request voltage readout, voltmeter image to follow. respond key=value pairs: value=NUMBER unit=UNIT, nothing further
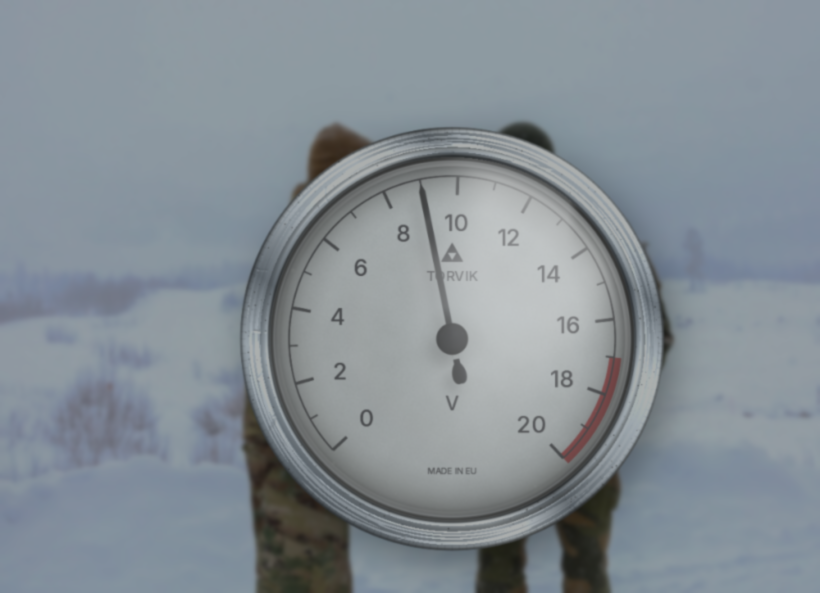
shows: value=9 unit=V
